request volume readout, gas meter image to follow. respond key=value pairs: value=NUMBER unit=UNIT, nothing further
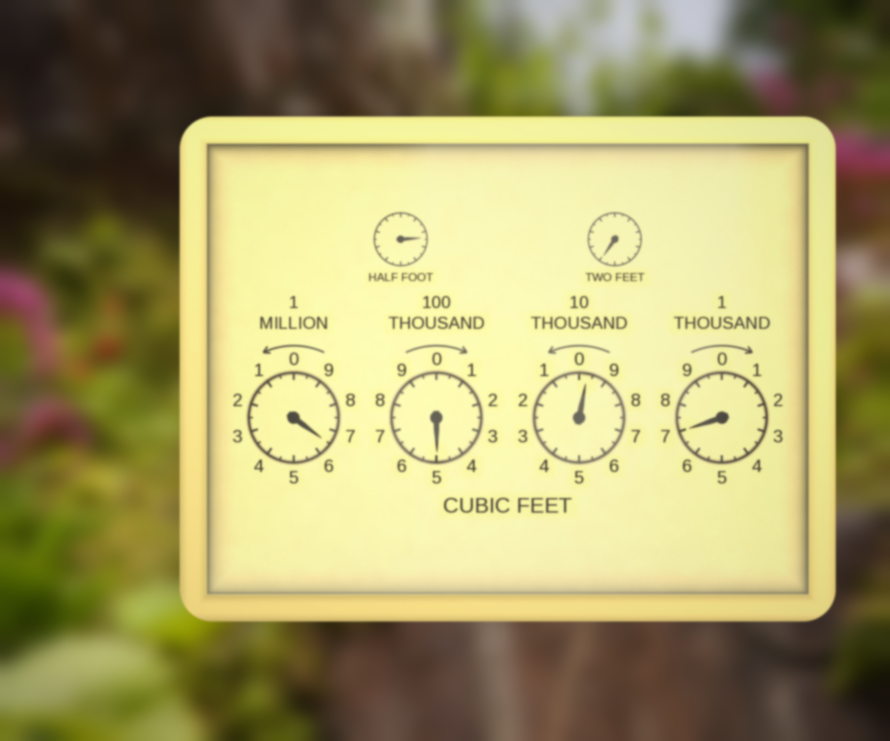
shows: value=649700 unit=ft³
